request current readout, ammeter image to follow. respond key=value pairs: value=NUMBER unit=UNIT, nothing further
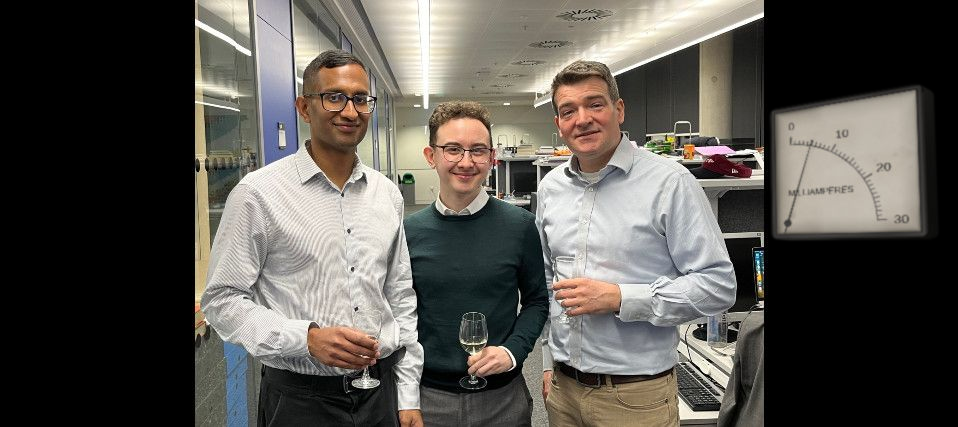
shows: value=5 unit=mA
